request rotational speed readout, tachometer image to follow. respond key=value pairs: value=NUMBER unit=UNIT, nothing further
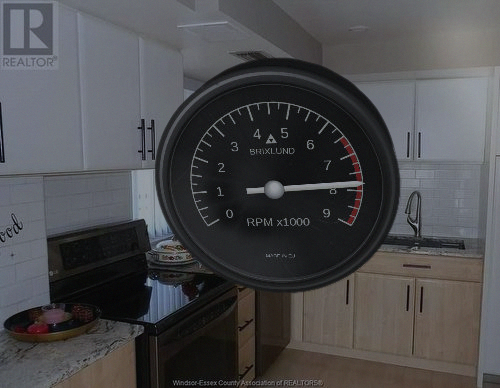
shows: value=7750 unit=rpm
